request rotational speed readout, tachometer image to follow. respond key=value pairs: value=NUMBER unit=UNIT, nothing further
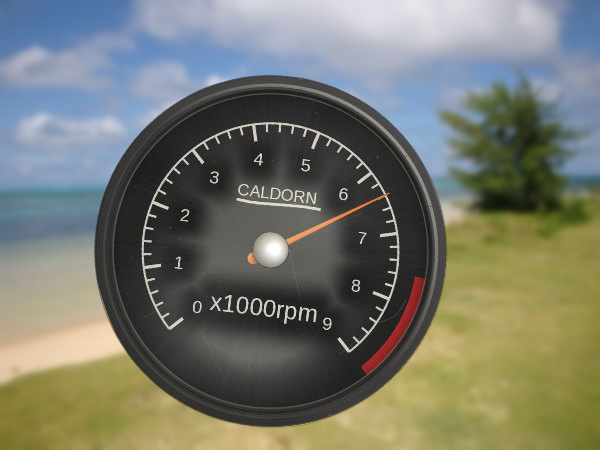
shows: value=6400 unit=rpm
